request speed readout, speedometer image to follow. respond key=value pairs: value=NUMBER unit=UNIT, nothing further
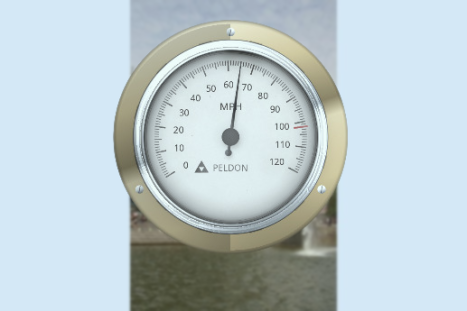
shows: value=65 unit=mph
